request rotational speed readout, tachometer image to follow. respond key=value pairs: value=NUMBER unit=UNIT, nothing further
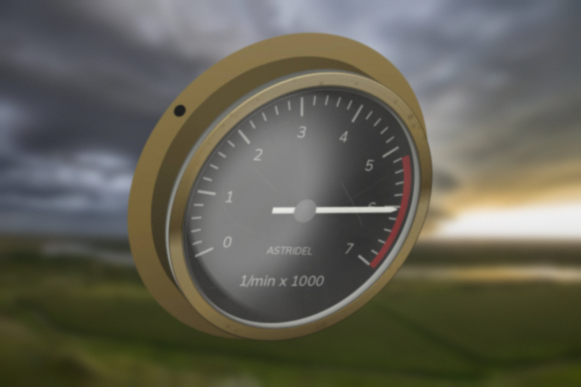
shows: value=6000 unit=rpm
